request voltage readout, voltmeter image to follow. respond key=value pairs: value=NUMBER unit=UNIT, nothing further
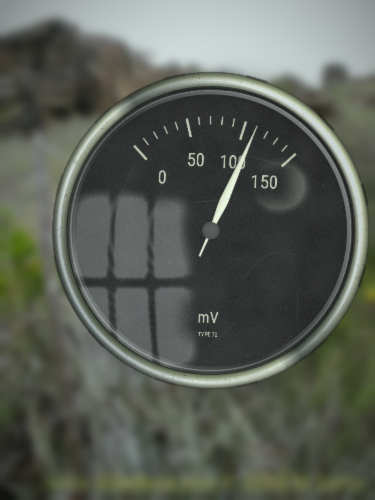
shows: value=110 unit=mV
